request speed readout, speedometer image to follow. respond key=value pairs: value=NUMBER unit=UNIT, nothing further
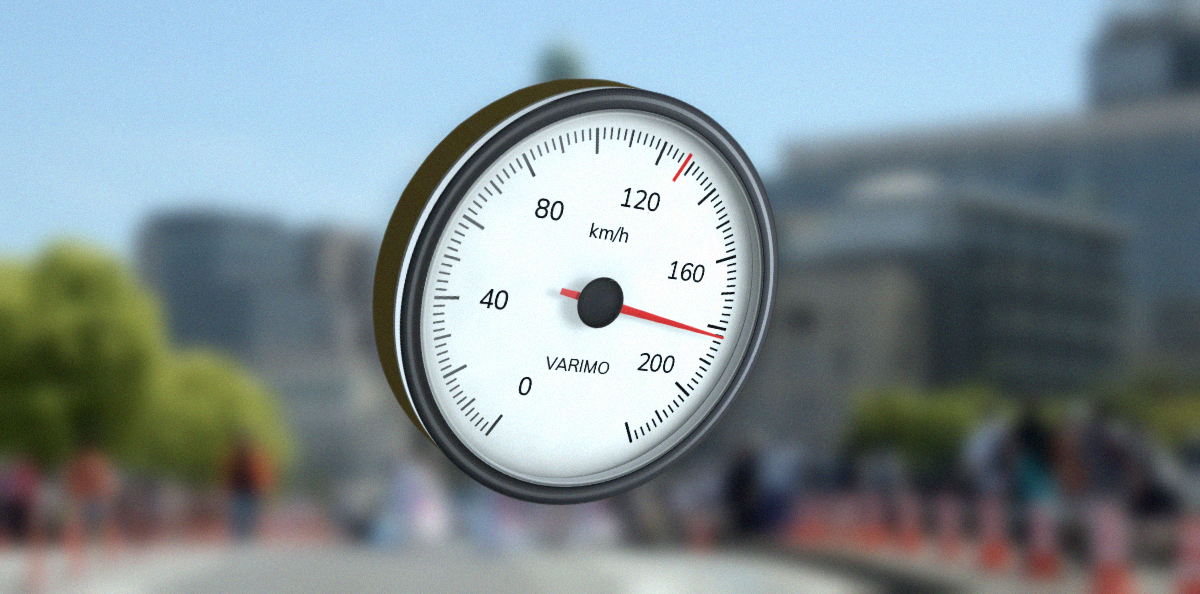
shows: value=182 unit=km/h
